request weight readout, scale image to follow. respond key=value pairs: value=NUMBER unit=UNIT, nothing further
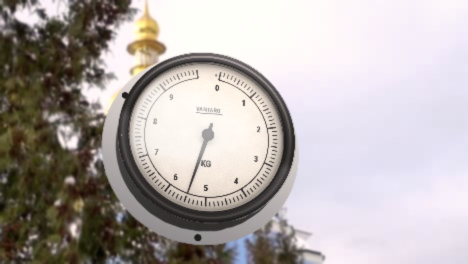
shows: value=5.5 unit=kg
